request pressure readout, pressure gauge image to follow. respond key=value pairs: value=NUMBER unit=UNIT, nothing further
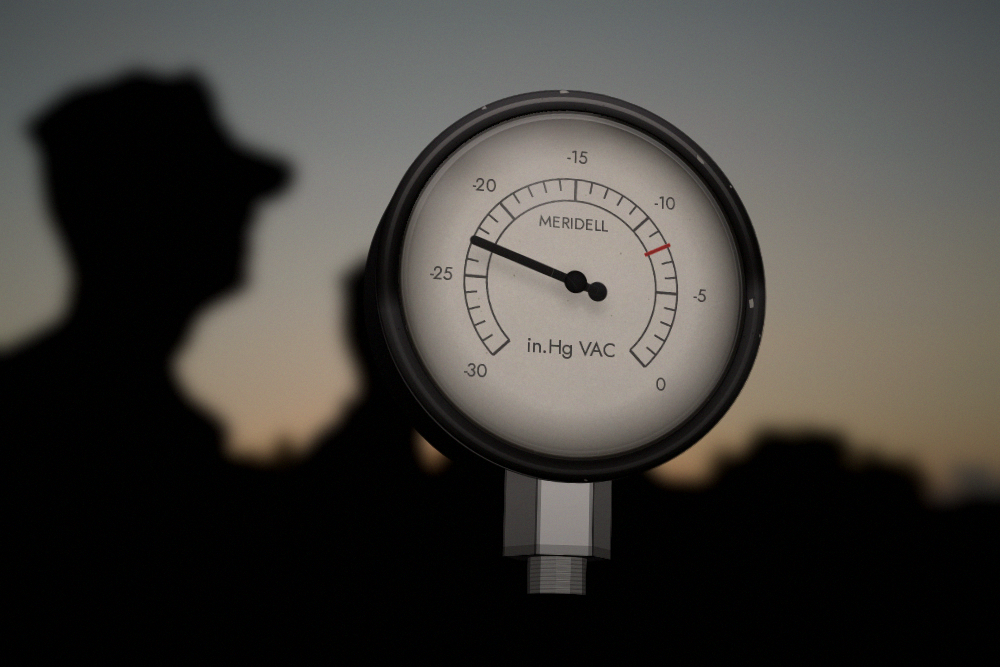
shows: value=-23 unit=inHg
